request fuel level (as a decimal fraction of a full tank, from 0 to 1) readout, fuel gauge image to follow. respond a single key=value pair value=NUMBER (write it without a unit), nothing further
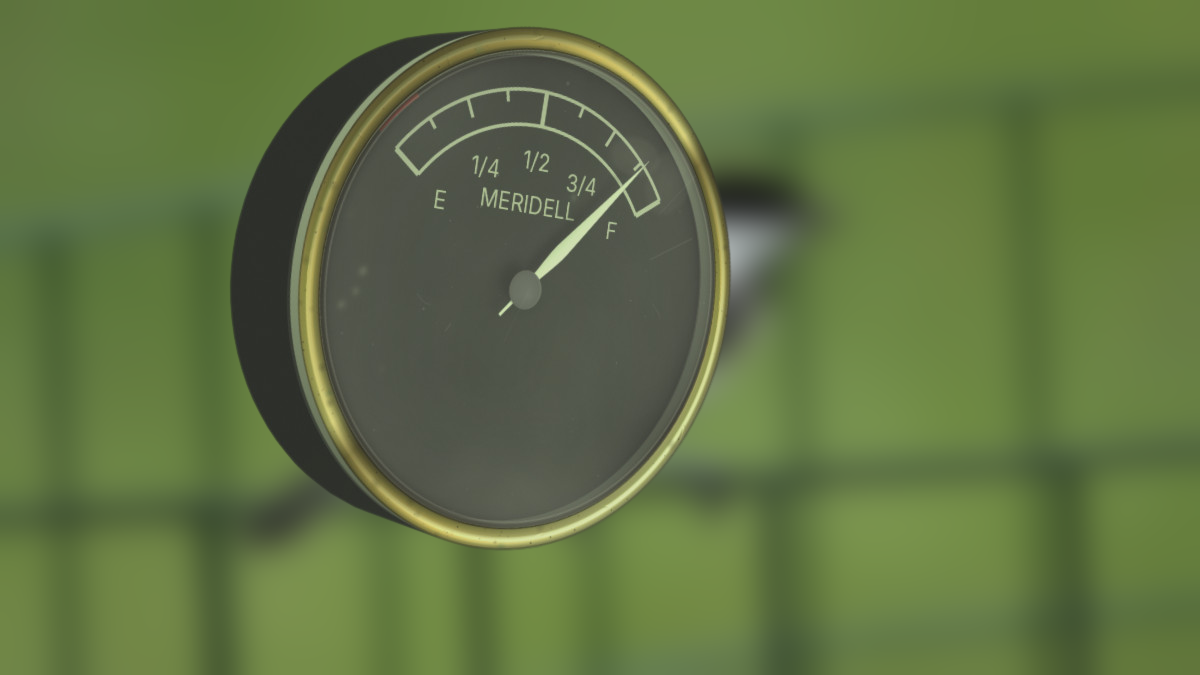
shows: value=0.875
